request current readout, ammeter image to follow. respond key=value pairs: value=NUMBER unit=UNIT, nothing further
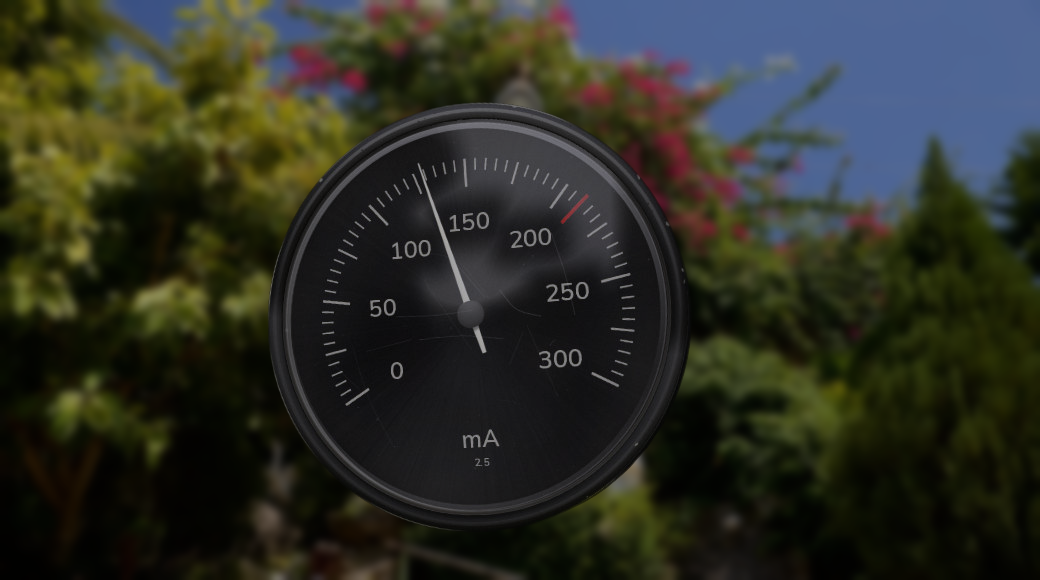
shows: value=130 unit=mA
